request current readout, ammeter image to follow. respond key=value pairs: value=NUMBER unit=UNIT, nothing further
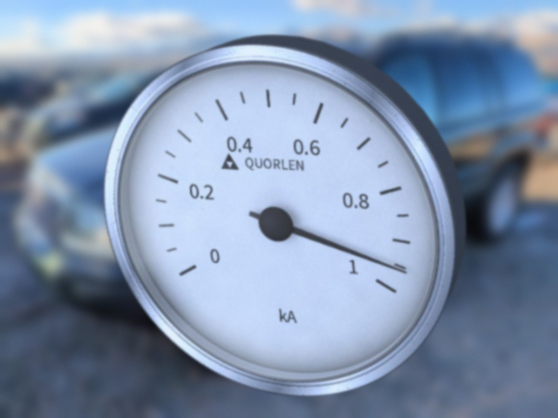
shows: value=0.95 unit=kA
